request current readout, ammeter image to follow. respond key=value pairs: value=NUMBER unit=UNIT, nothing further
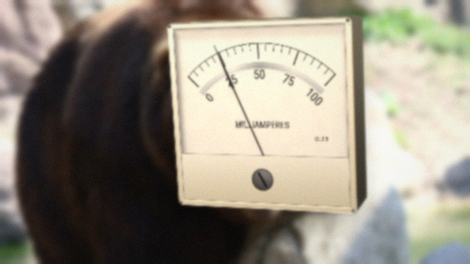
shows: value=25 unit=mA
